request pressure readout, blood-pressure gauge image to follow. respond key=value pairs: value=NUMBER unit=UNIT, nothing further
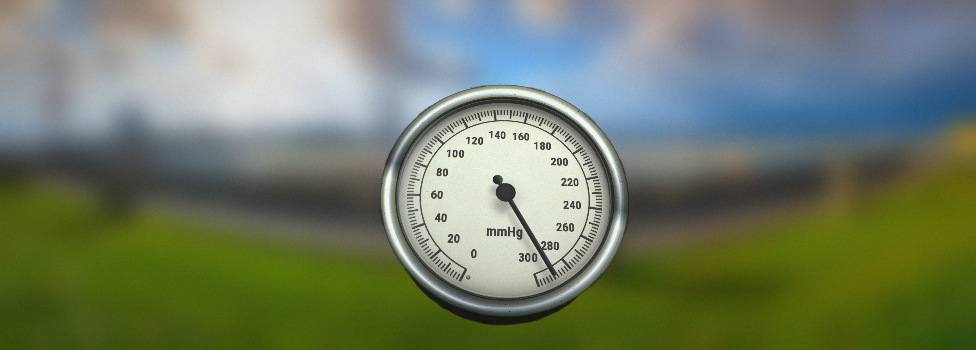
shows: value=290 unit=mmHg
